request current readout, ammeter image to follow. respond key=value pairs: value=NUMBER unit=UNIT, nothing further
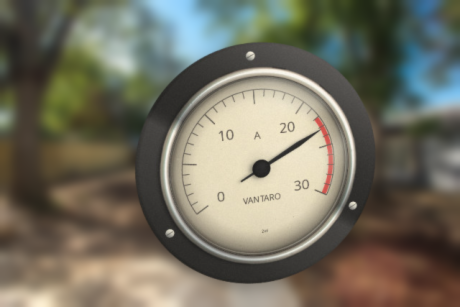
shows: value=23 unit=A
